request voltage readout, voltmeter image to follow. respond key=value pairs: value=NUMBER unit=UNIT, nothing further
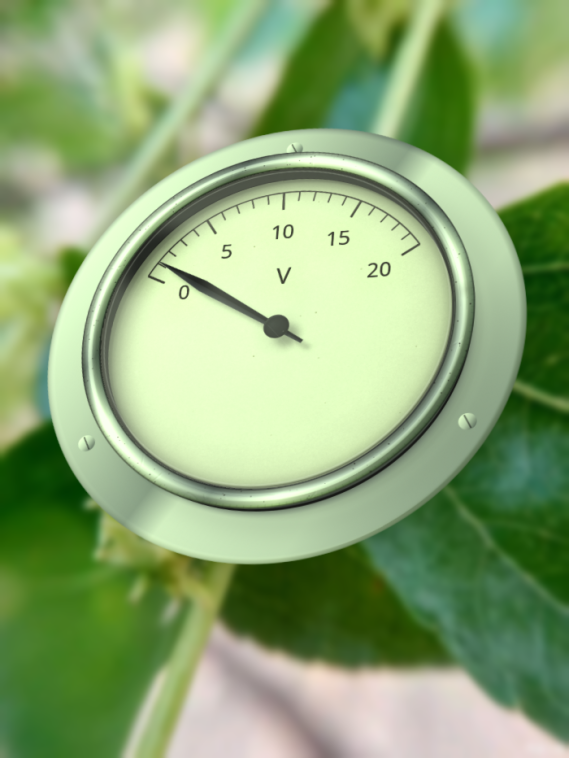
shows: value=1 unit=V
